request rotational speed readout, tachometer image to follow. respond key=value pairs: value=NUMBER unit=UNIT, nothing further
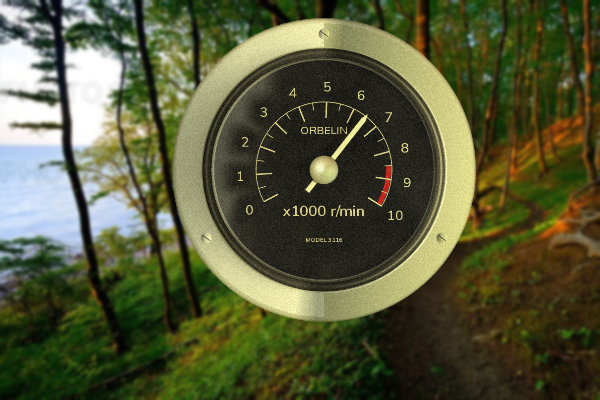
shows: value=6500 unit=rpm
